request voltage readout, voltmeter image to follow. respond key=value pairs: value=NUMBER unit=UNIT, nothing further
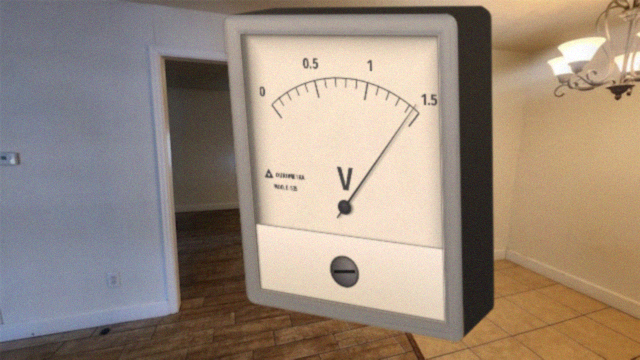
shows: value=1.45 unit=V
